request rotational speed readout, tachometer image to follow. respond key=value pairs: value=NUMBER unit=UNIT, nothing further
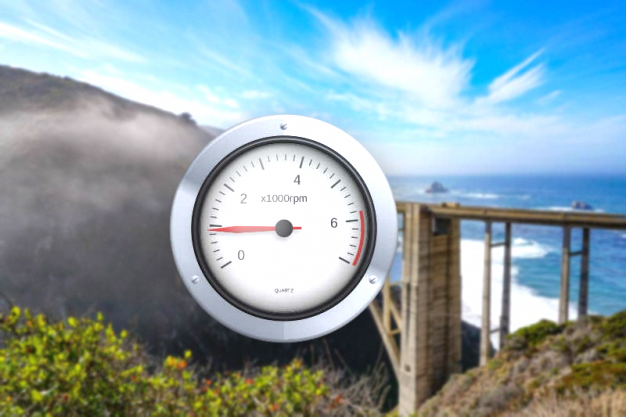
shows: value=900 unit=rpm
